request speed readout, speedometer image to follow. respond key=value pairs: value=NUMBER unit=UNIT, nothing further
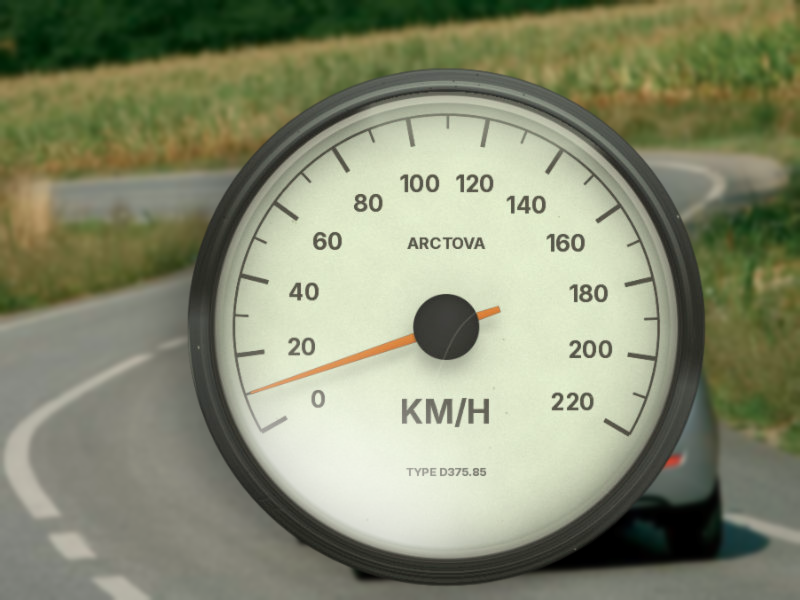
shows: value=10 unit=km/h
